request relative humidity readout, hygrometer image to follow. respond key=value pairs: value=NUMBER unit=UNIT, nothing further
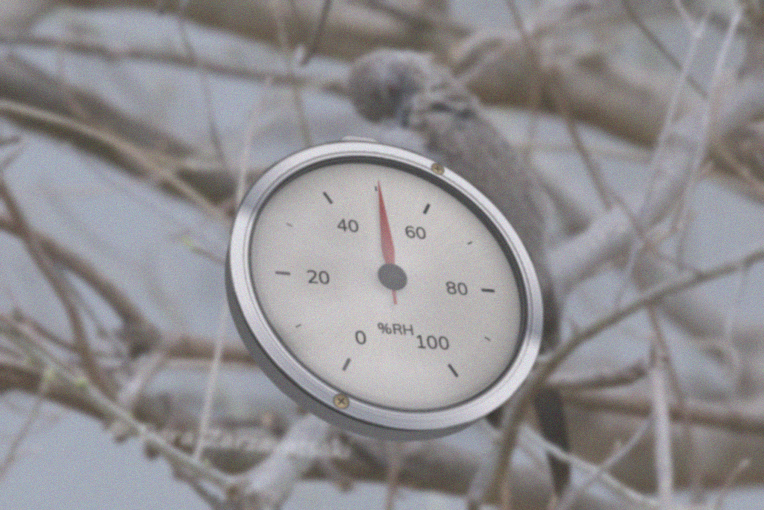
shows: value=50 unit=%
